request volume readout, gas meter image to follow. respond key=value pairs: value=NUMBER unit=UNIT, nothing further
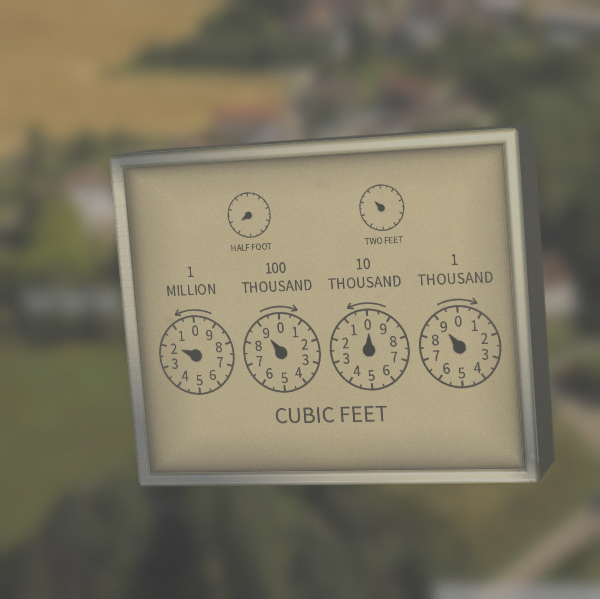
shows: value=189900 unit=ft³
